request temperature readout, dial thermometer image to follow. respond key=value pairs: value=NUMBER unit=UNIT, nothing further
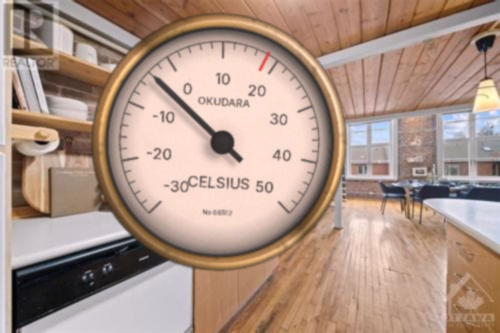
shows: value=-4 unit=°C
